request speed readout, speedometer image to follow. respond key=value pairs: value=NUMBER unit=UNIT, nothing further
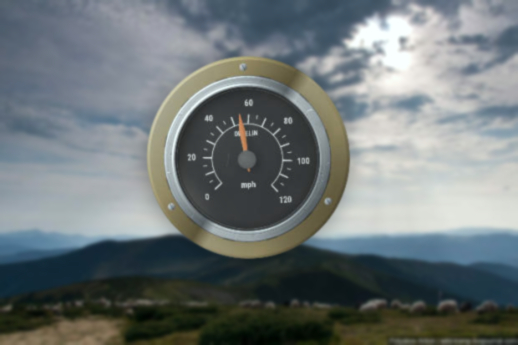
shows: value=55 unit=mph
